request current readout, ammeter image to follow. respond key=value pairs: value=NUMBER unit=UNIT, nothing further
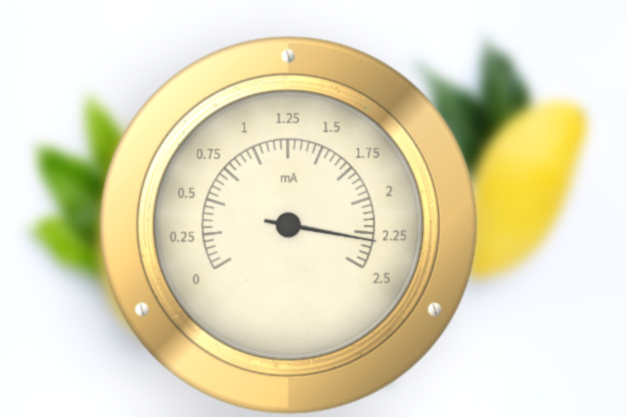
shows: value=2.3 unit=mA
